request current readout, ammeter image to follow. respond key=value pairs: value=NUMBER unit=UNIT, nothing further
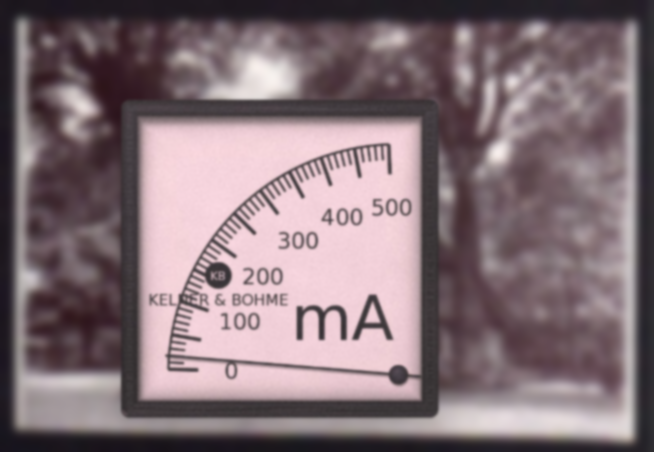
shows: value=20 unit=mA
